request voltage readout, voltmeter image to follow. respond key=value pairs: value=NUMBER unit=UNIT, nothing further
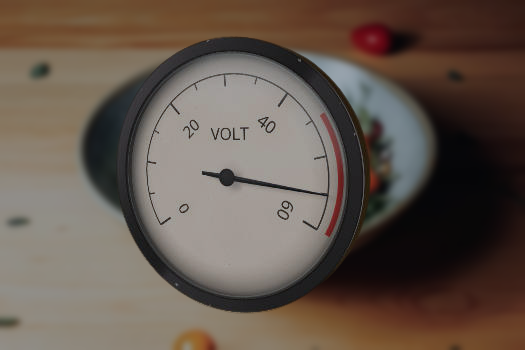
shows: value=55 unit=V
